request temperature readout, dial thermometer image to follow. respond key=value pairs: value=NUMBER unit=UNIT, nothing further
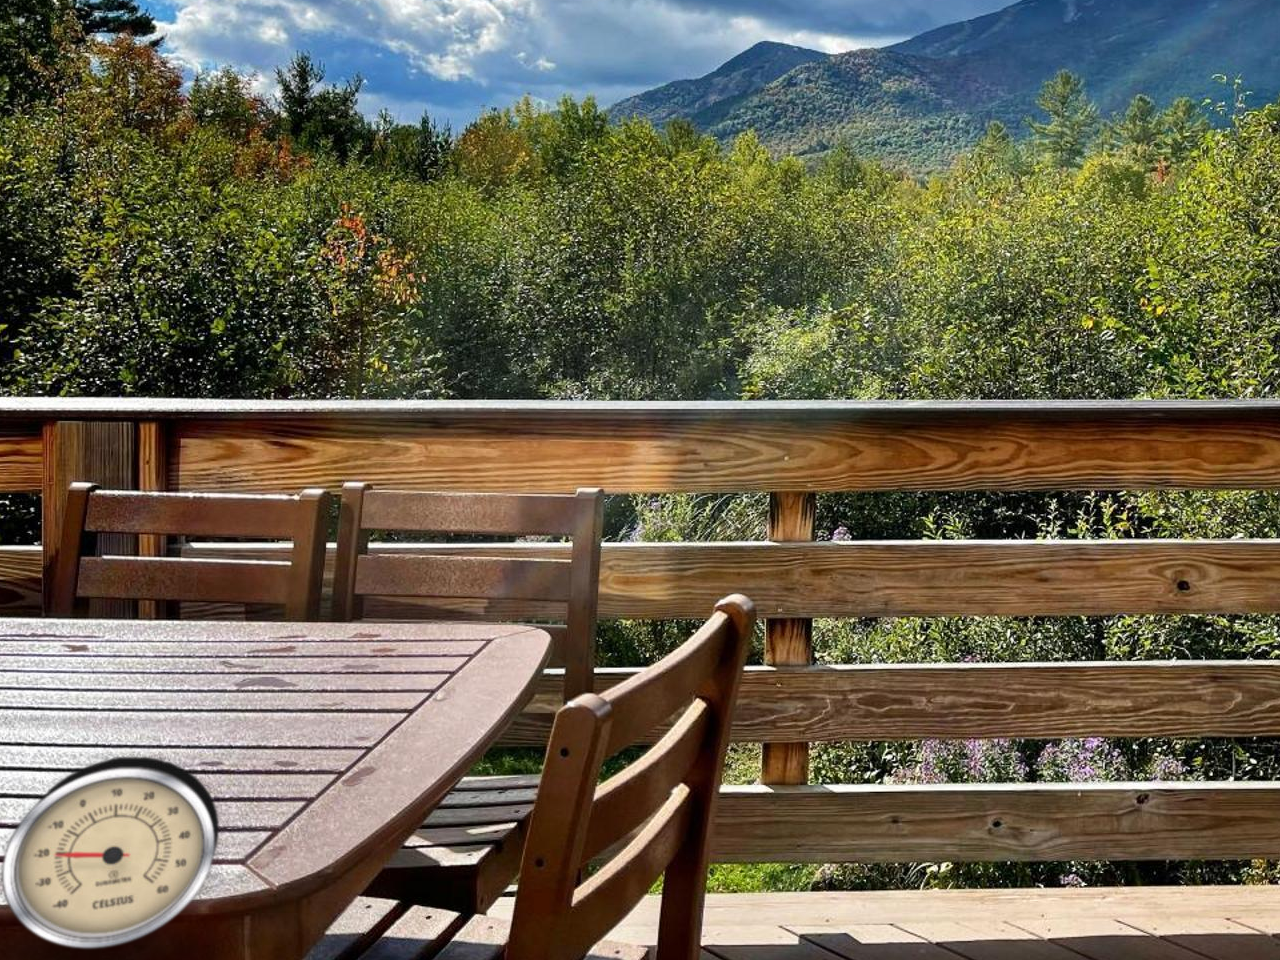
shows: value=-20 unit=°C
